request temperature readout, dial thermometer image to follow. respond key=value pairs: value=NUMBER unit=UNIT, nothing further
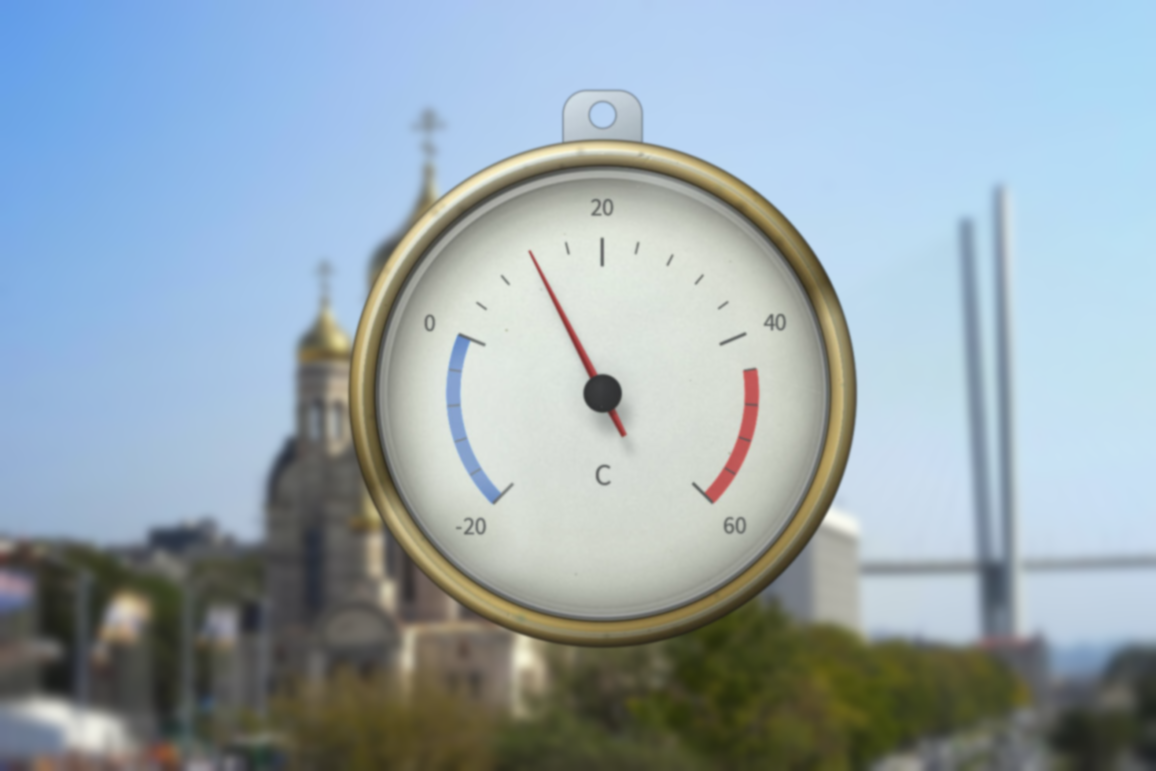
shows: value=12 unit=°C
